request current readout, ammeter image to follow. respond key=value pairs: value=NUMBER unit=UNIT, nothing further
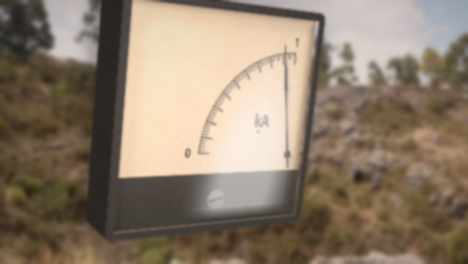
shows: value=0.9 unit=kA
